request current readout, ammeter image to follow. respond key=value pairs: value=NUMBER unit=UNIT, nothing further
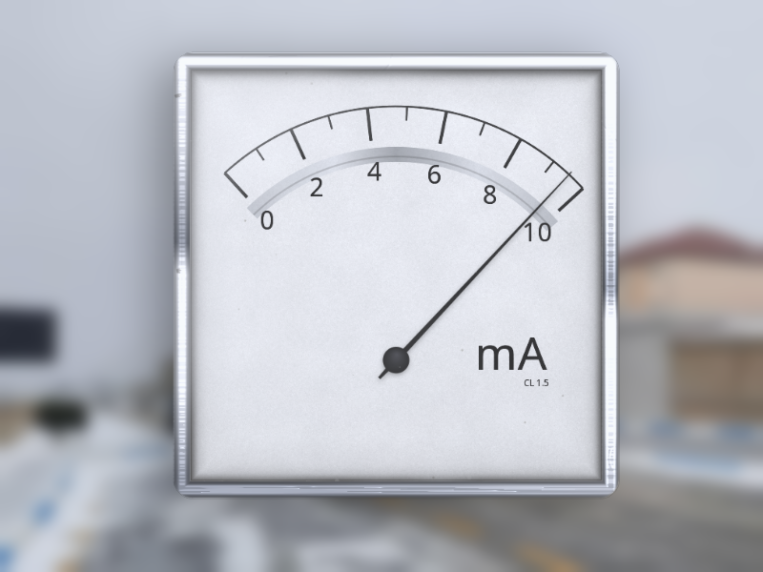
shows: value=9.5 unit=mA
